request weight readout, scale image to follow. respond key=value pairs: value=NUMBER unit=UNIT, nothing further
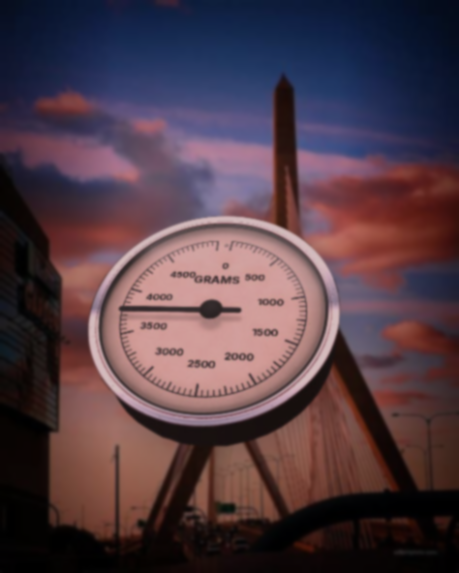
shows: value=3750 unit=g
